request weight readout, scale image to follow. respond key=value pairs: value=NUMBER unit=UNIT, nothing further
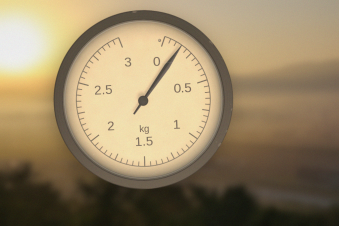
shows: value=0.15 unit=kg
